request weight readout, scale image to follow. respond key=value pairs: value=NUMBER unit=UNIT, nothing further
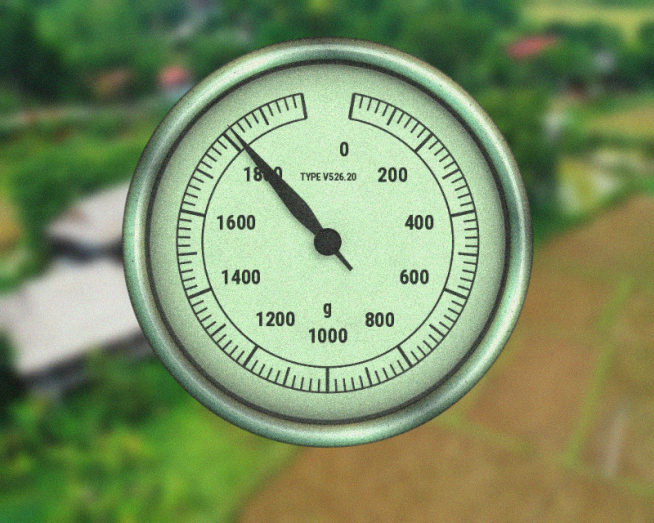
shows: value=1820 unit=g
